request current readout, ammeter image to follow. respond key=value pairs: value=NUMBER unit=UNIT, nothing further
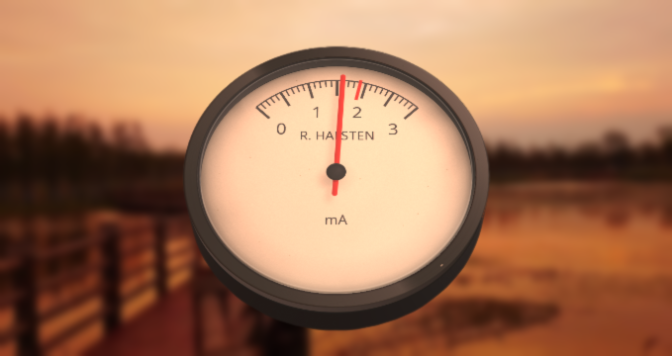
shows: value=1.6 unit=mA
